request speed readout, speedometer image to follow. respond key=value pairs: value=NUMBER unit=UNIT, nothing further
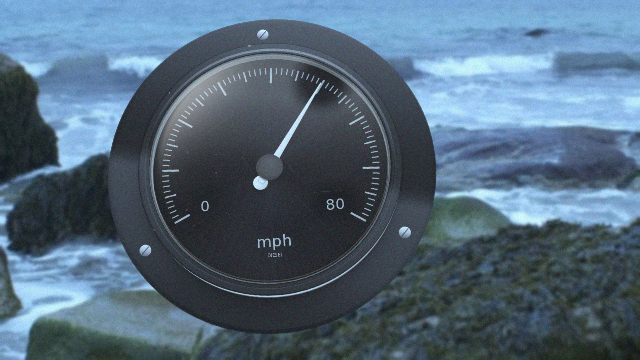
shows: value=50 unit=mph
